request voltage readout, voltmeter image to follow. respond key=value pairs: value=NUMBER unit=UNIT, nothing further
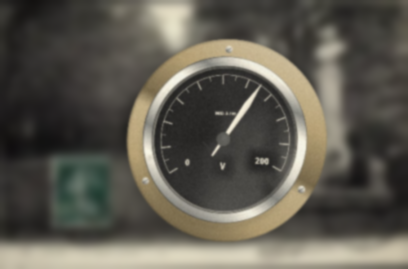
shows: value=130 unit=V
